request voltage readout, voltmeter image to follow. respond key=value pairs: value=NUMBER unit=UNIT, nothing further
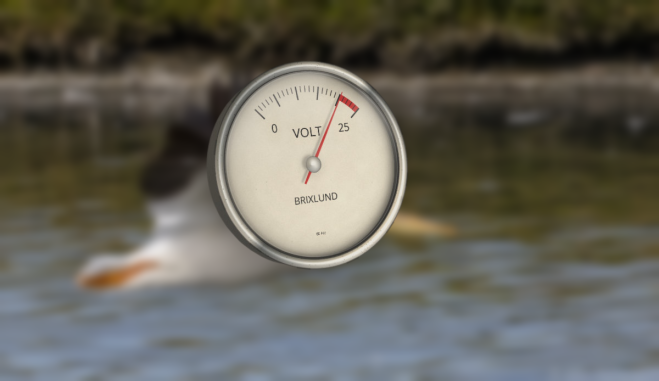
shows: value=20 unit=V
